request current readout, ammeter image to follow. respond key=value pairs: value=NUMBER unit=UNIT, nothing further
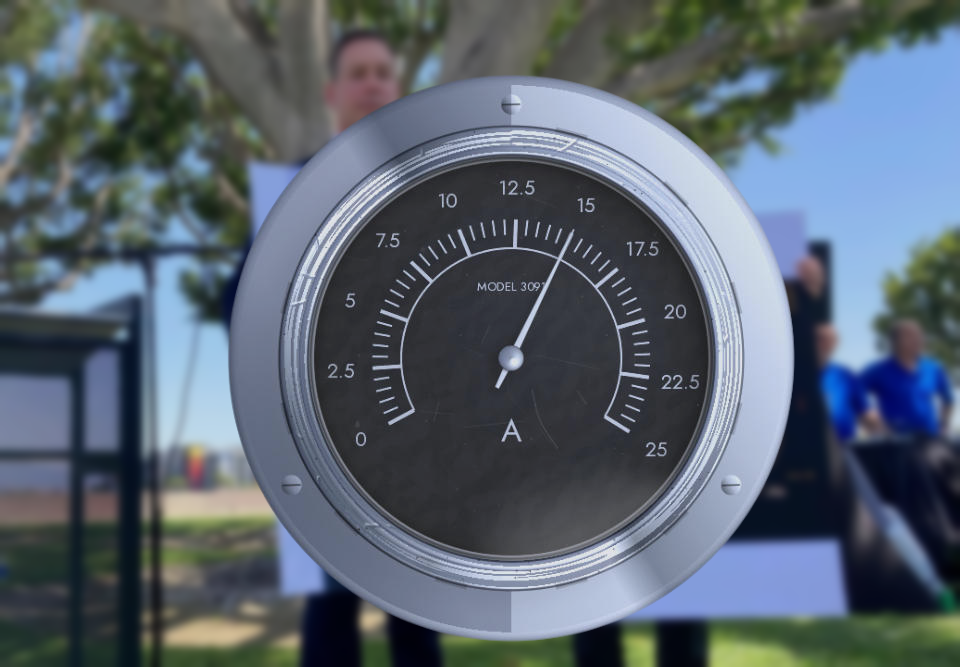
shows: value=15 unit=A
